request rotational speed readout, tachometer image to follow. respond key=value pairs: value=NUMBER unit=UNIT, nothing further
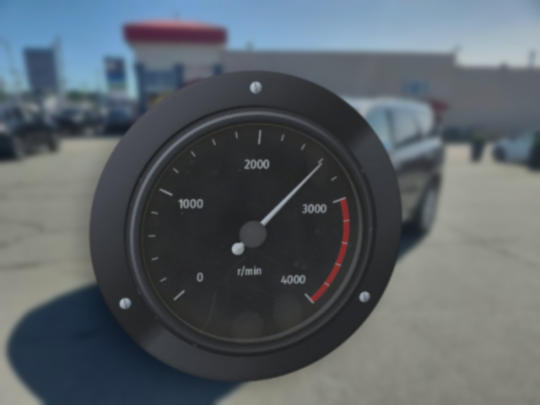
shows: value=2600 unit=rpm
